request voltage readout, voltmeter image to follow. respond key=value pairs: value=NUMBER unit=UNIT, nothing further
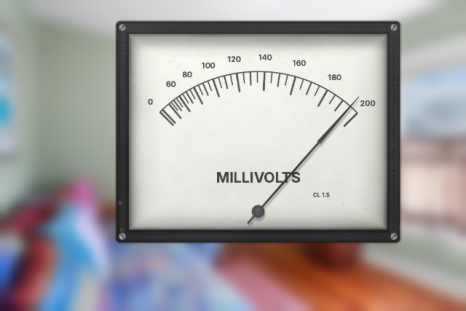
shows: value=195 unit=mV
